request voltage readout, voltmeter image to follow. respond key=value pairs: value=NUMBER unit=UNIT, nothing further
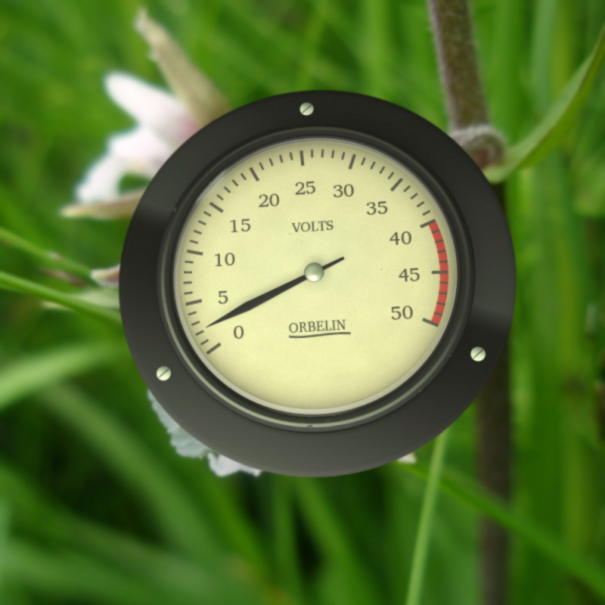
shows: value=2 unit=V
